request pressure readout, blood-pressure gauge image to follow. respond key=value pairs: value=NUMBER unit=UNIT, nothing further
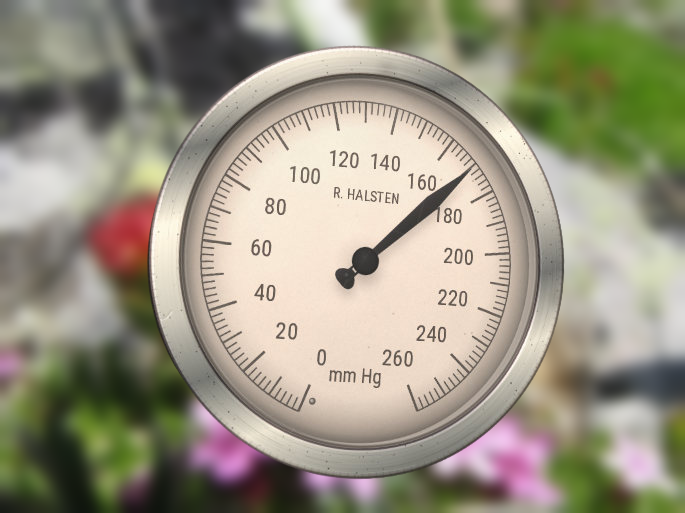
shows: value=170 unit=mmHg
